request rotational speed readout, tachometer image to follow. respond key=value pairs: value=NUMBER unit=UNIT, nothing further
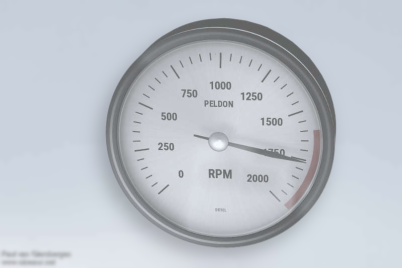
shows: value=1750 unit=rpm
